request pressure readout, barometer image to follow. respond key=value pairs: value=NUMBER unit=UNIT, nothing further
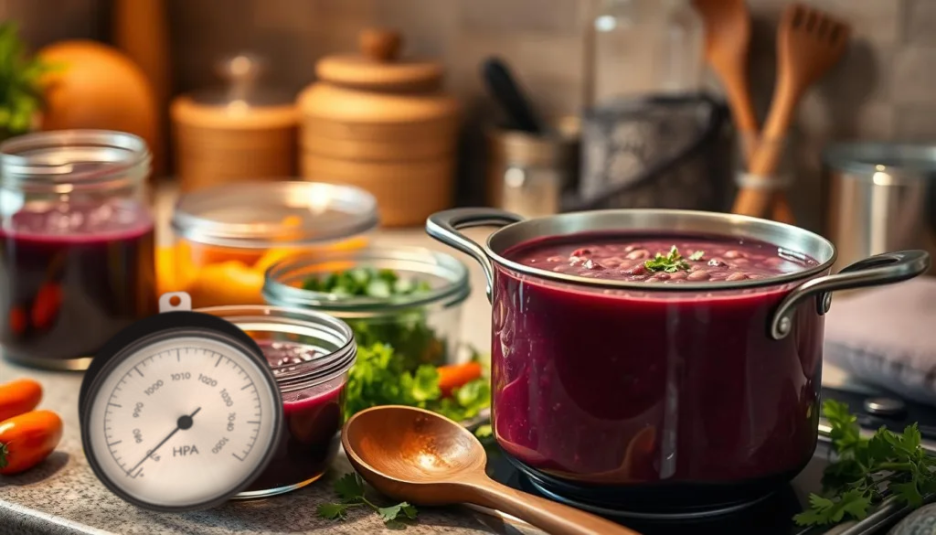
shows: value=972 unit=hPa
